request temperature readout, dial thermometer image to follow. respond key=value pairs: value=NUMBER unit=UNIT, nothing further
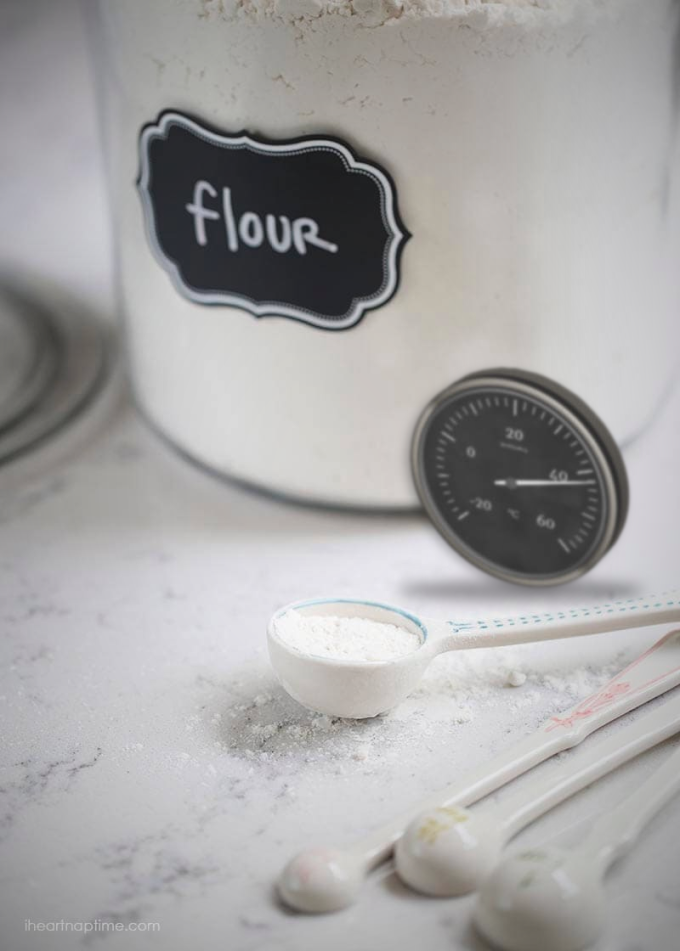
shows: value=42 unit=°C
